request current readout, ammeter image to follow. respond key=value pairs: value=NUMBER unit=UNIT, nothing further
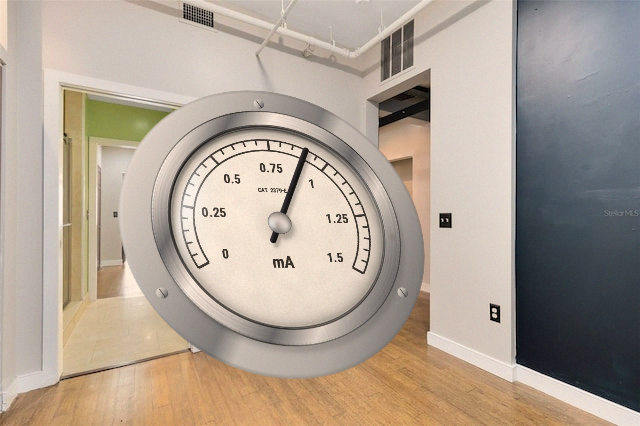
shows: value=0.9 unit=mA
